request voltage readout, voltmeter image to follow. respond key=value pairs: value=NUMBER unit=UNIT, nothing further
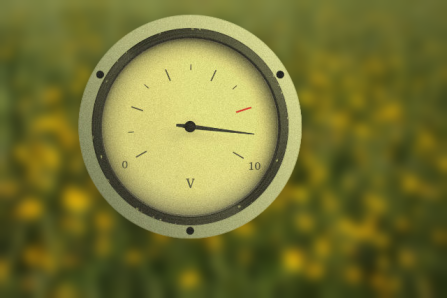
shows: value=9 unit=V
